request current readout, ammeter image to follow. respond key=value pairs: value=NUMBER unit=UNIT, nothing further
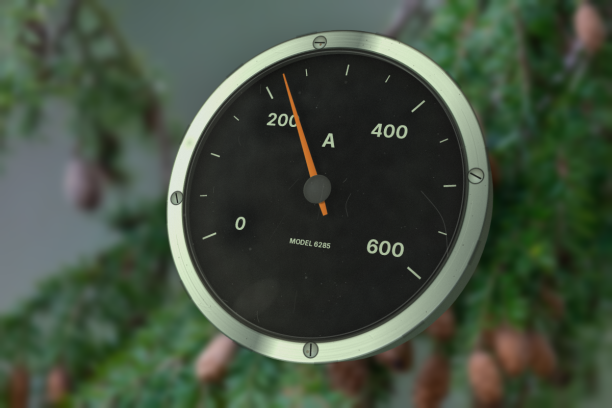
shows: value=225 unit=A
